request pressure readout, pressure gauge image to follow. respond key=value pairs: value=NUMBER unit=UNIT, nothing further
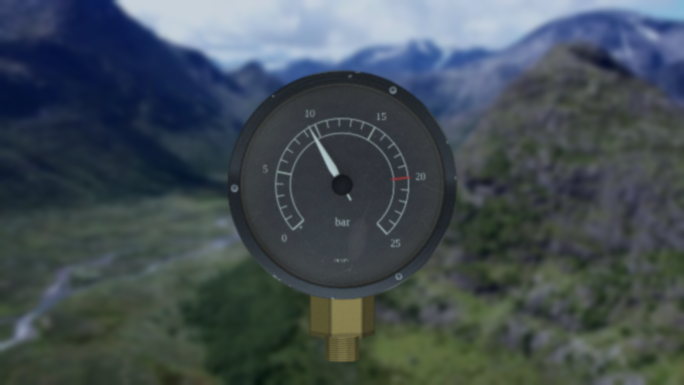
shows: value=9.5 unit=bar
